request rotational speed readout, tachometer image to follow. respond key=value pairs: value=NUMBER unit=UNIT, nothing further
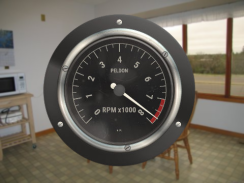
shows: value=7750 unit=rpm
